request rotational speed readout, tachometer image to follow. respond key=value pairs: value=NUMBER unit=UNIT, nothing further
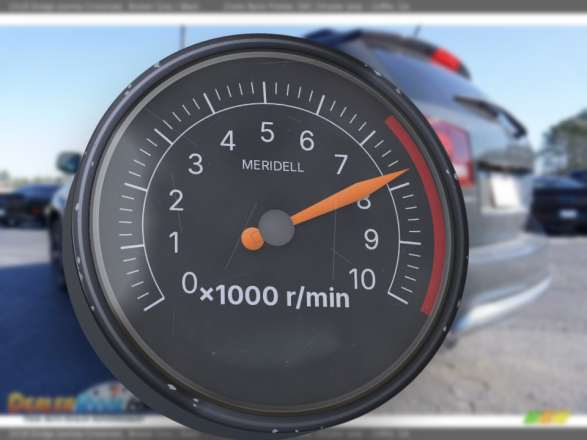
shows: value=7800 unit=rpm
